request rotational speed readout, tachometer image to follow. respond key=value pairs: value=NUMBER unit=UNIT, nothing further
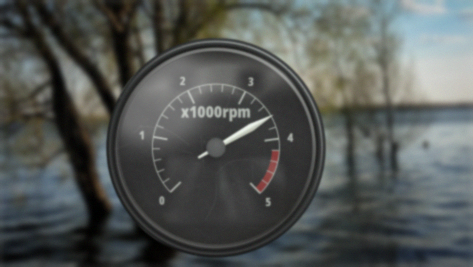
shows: value=3600 unit=rpm
